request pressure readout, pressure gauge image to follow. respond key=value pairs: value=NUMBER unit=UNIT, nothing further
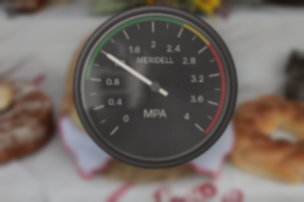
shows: value=1.2 unit=MPa
